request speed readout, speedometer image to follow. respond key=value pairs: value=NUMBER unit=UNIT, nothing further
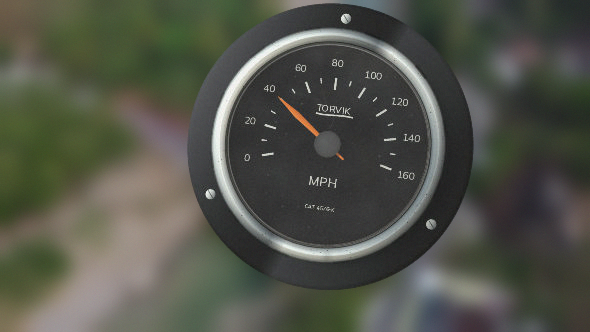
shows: value=40 unit=mph
